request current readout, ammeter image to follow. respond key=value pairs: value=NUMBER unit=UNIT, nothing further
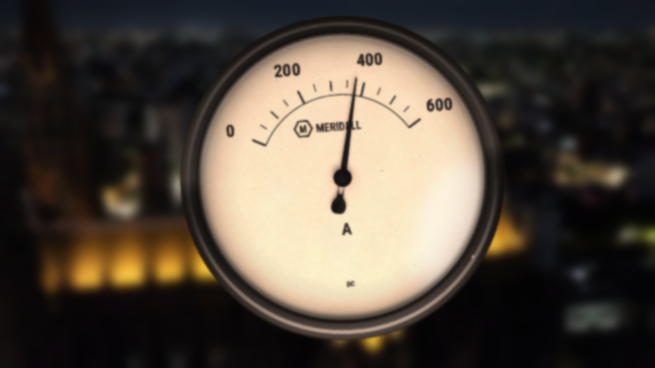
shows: value=375 unit=A
